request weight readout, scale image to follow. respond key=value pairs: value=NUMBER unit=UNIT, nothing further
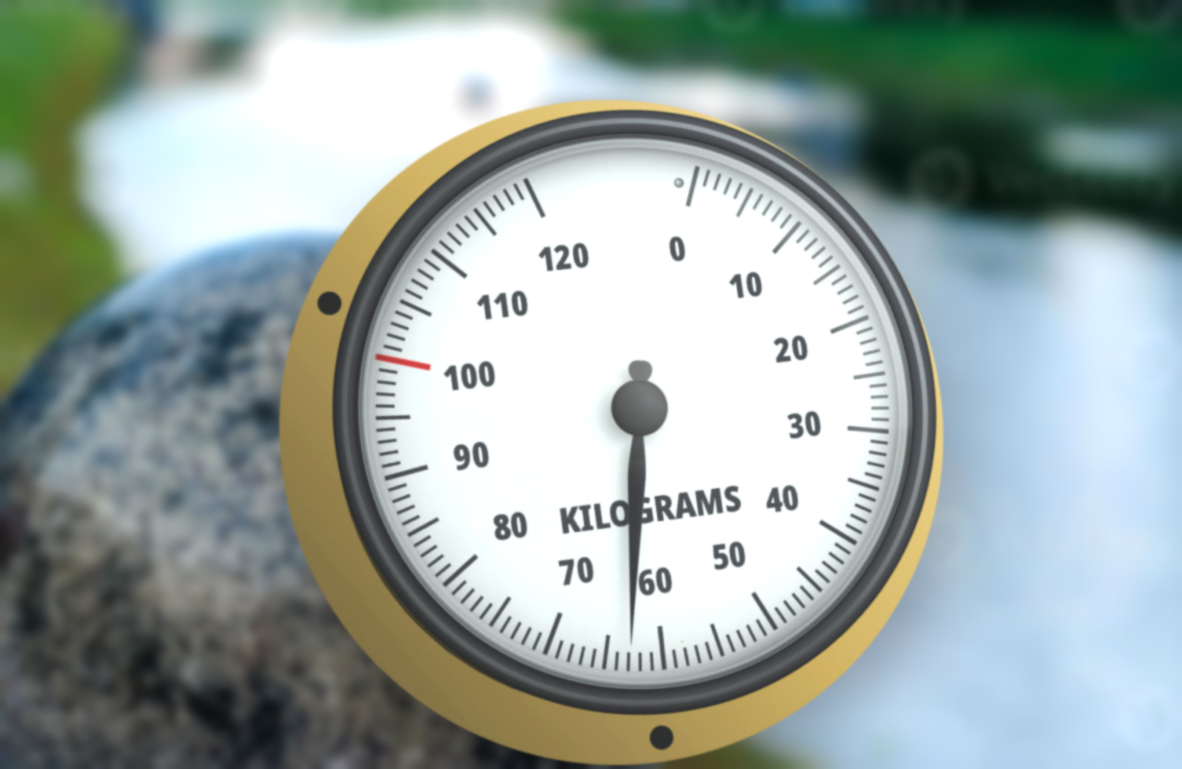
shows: value=63 unit=kg
